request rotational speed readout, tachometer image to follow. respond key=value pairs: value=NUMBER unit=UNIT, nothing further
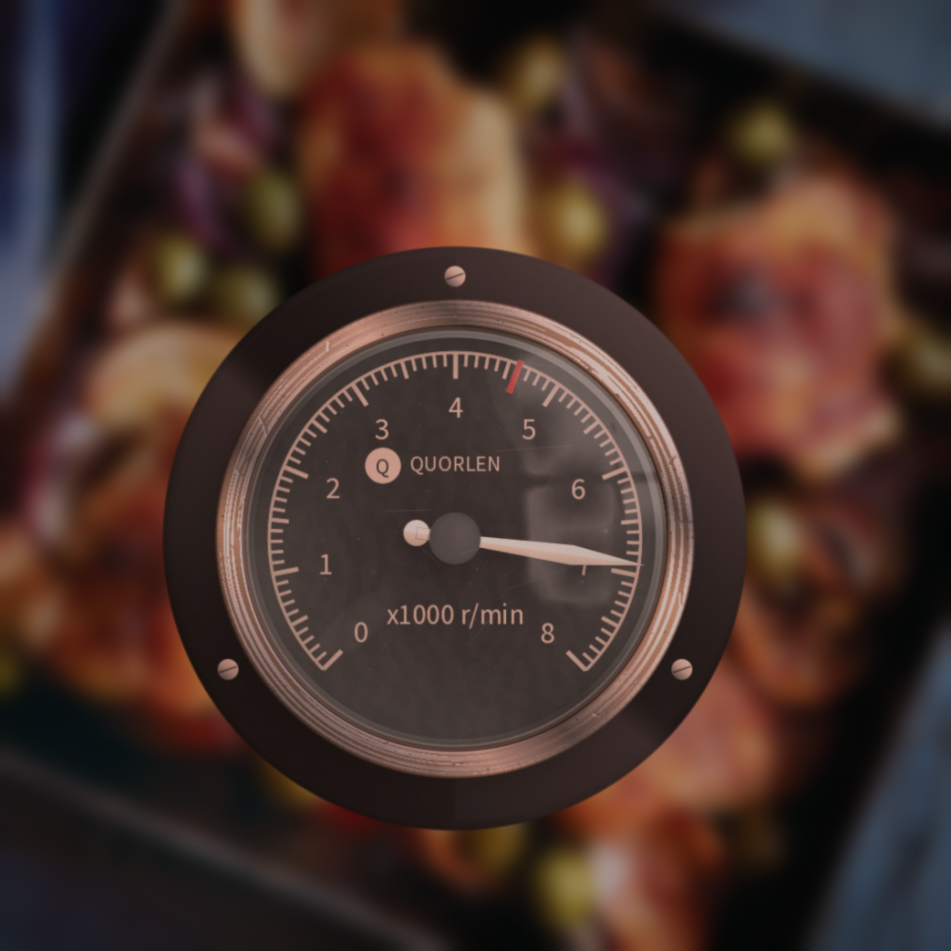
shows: value=6900 unit=rpm
